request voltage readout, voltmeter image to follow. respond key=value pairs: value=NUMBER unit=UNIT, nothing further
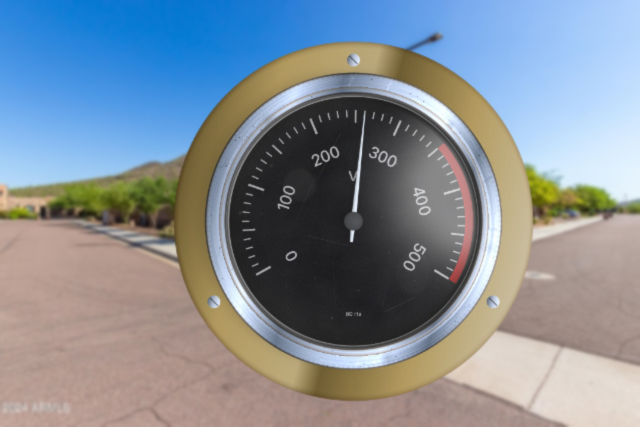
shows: value=260 unit=V
